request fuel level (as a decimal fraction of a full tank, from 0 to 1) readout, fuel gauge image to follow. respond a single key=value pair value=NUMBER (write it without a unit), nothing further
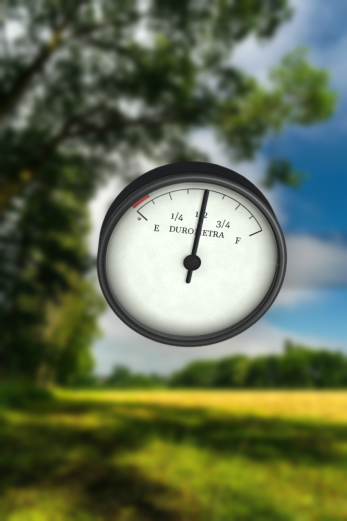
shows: value=0.5
